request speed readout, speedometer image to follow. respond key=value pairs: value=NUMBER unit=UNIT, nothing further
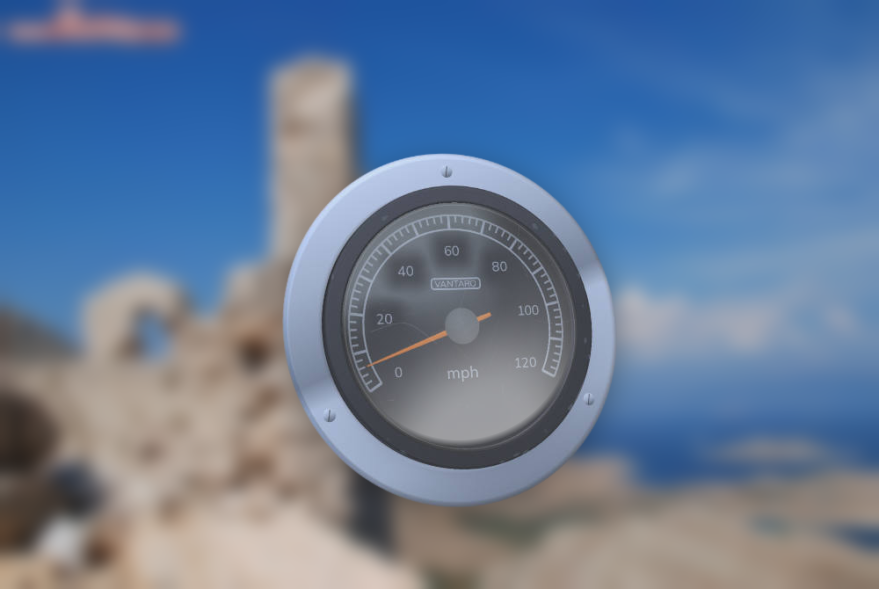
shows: value=6 unit=mph
